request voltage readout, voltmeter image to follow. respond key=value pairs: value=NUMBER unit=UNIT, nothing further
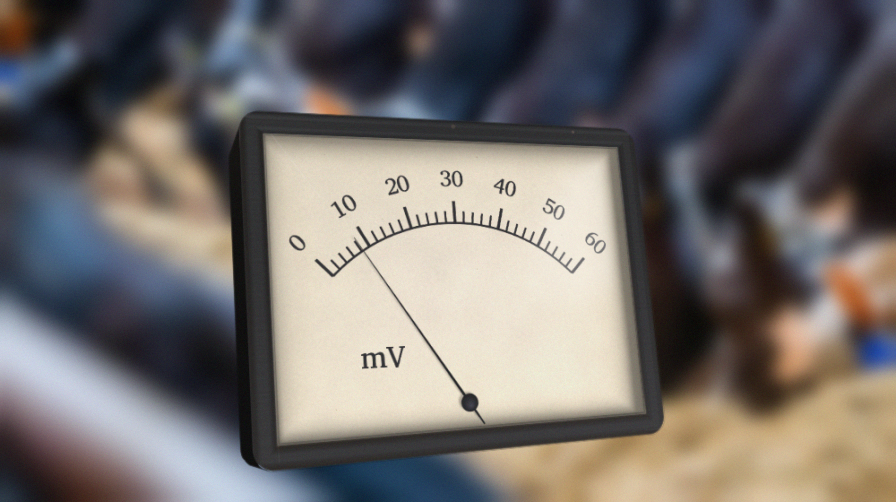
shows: value=8 unit=mV
